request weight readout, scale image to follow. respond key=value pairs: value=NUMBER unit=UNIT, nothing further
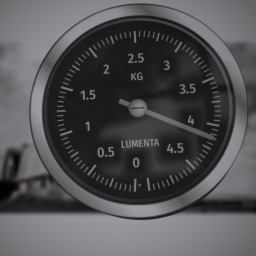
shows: value=4.15 unit=kg
